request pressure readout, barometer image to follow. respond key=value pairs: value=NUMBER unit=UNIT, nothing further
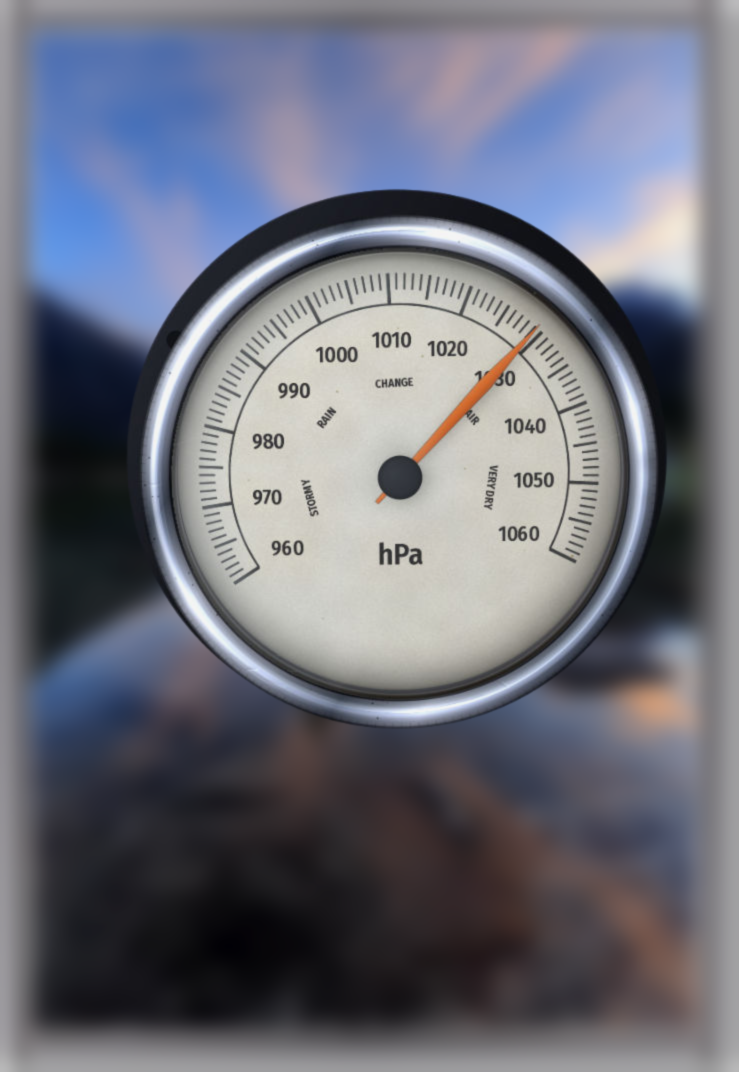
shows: value=1029 unit=hPa
